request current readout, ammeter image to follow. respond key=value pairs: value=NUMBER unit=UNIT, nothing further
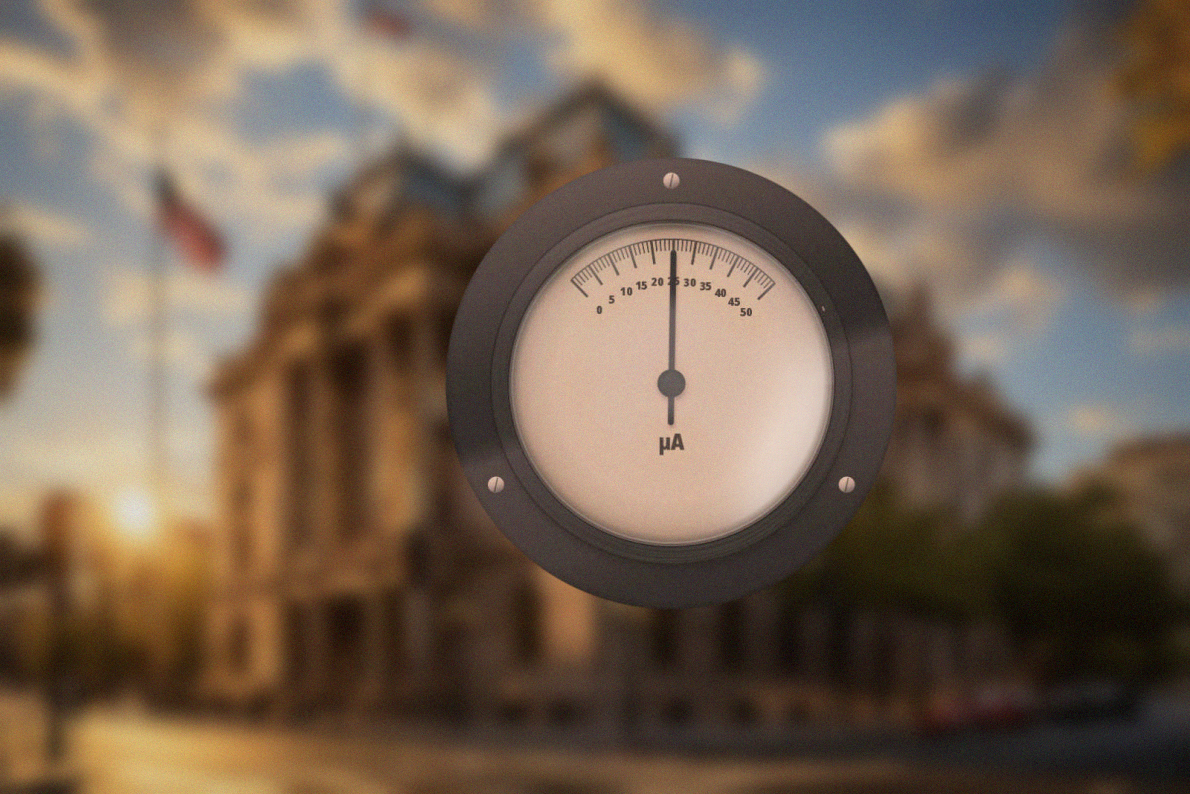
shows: value=25 unit=µA
